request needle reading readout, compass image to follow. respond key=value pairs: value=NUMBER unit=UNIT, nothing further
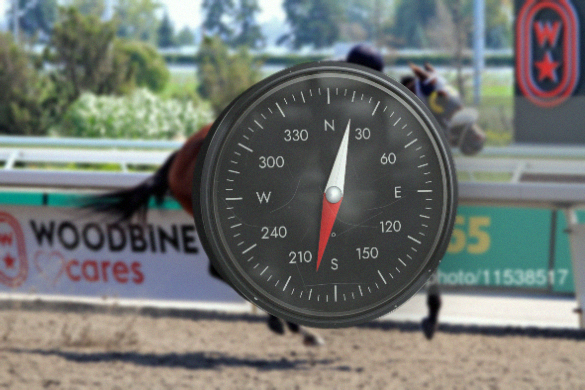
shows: value=195 unit=°
